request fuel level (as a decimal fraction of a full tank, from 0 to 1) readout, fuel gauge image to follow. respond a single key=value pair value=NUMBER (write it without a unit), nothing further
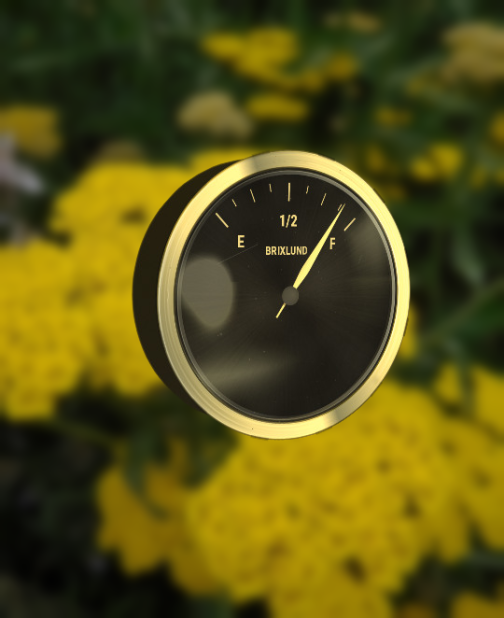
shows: value=0.875
